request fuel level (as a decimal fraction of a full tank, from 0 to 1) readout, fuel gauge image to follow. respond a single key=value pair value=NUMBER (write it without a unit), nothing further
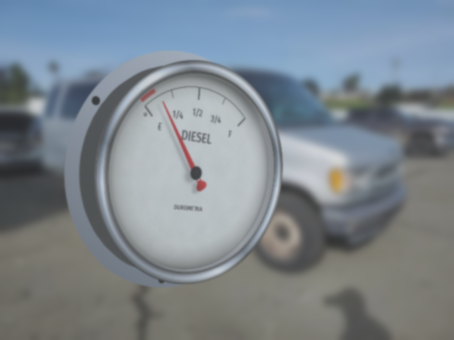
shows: value=0.125
